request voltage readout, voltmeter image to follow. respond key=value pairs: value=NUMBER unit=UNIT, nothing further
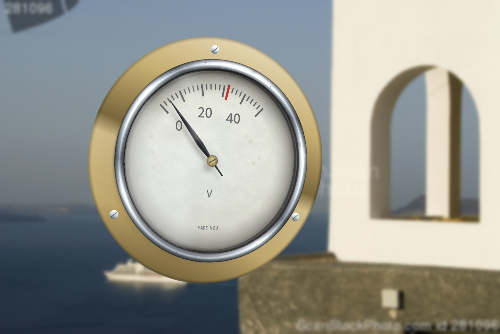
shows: value=4 unit=V
